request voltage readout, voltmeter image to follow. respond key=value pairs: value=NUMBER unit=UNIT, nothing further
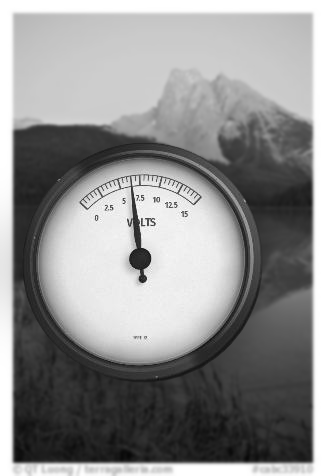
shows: value=6.5 unit=V
